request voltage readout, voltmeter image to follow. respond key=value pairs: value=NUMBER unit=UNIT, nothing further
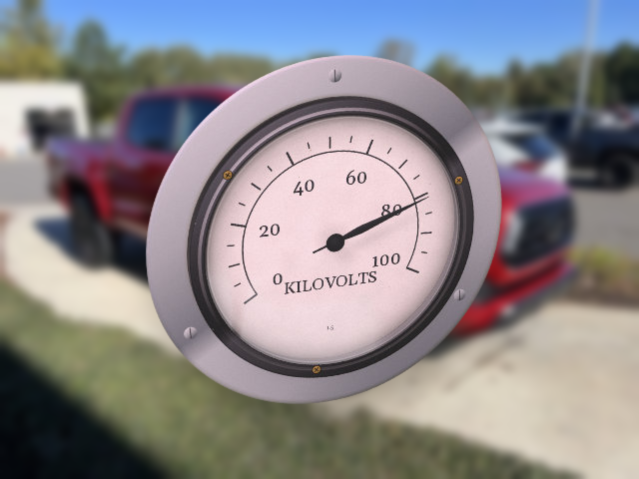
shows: value=80 unit=kV
